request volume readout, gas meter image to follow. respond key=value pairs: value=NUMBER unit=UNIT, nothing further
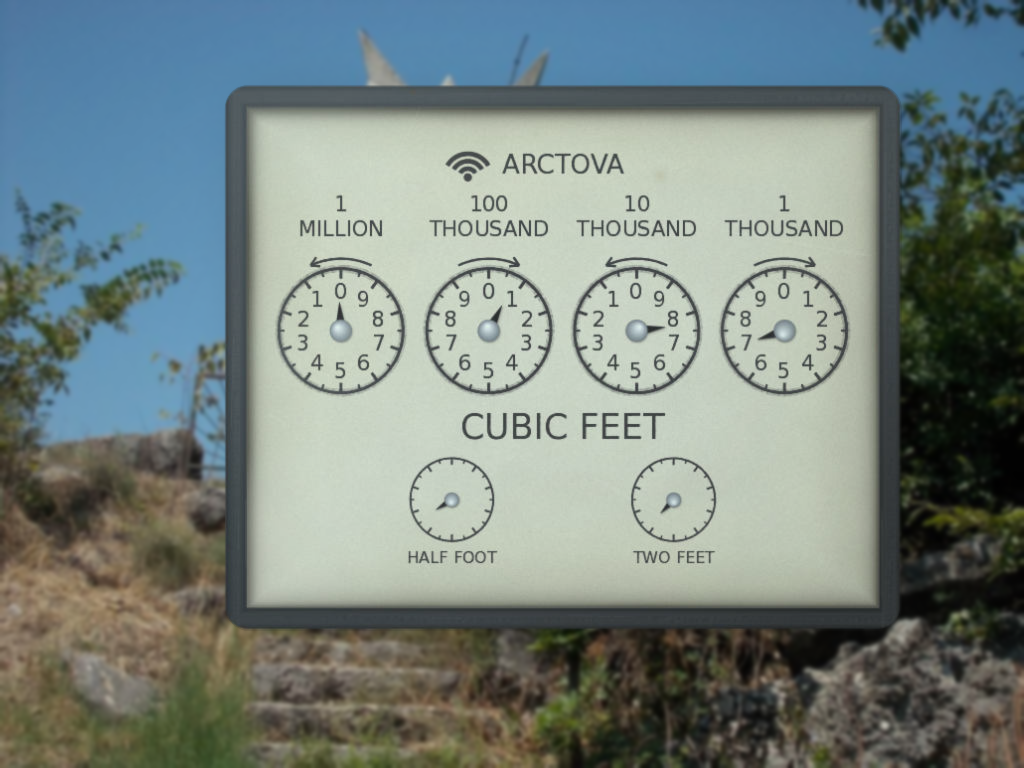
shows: value=7700 unit=ft³
